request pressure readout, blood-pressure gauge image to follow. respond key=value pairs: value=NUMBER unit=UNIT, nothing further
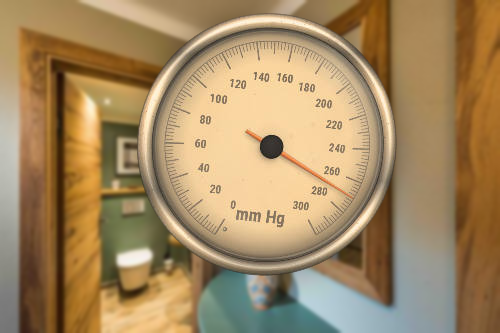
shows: value=270 unit=mmHg
